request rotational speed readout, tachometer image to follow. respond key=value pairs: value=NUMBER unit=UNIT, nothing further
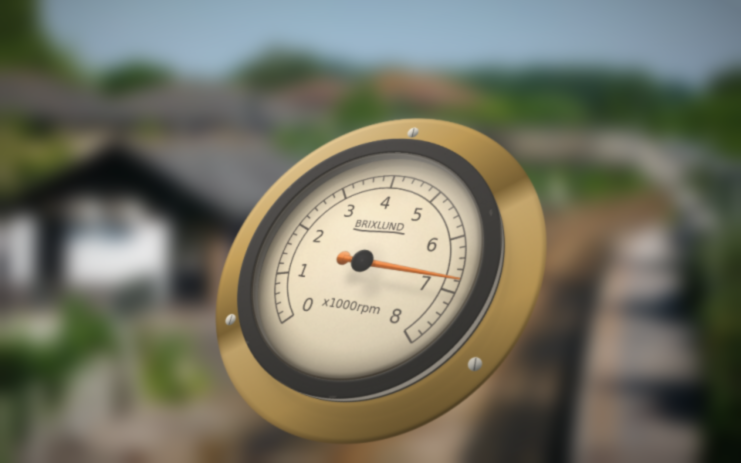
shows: value=6800 unit=rpm
